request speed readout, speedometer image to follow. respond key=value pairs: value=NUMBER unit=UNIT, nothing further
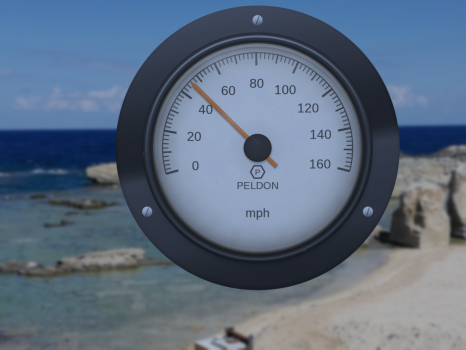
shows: value=46 unit=mph
